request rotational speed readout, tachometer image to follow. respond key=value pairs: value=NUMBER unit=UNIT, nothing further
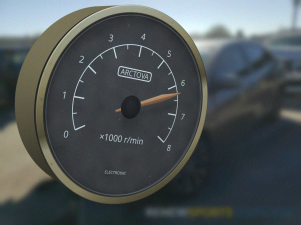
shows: value=6250 unit=rpm
